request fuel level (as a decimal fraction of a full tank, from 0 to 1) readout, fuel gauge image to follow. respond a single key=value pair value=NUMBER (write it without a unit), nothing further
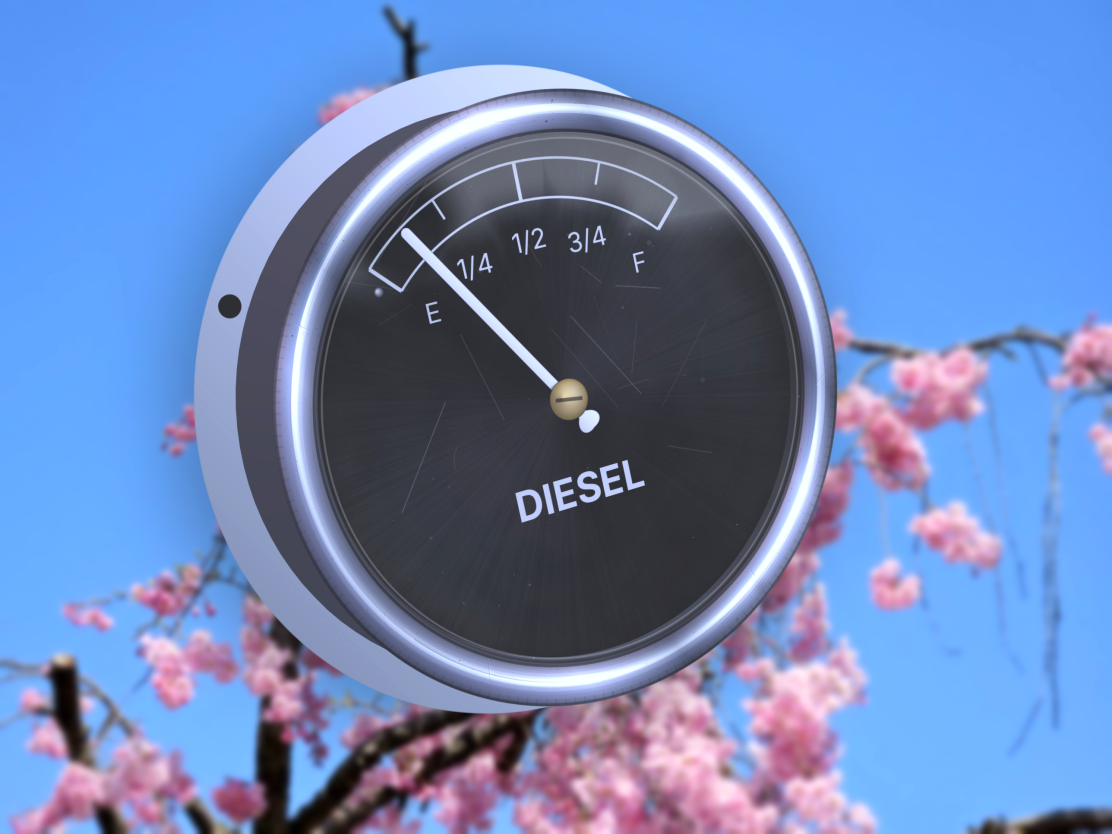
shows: value=0.125
